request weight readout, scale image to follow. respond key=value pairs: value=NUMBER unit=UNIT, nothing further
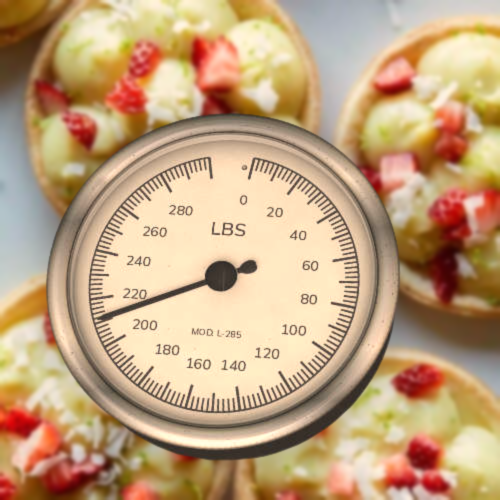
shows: value=210 unit=lb
